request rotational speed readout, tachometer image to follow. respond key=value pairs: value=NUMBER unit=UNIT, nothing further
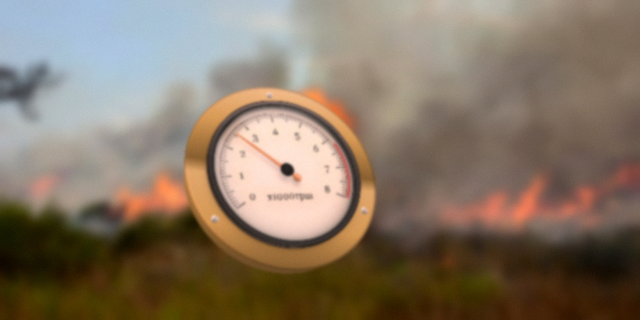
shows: value=2500 unit=rpm
